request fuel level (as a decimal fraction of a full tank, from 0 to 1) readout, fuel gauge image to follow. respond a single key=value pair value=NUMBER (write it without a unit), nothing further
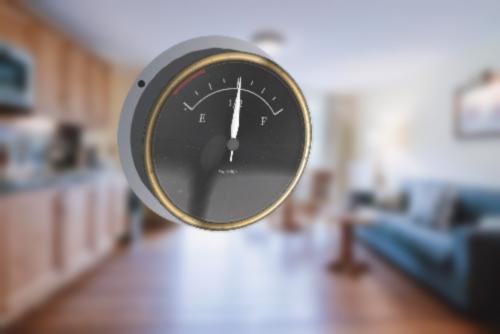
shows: value=0.5
